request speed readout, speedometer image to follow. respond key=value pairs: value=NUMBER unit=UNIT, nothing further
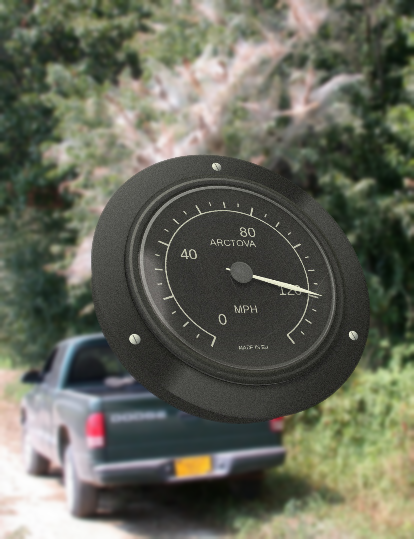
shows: value=120 unit=mph
